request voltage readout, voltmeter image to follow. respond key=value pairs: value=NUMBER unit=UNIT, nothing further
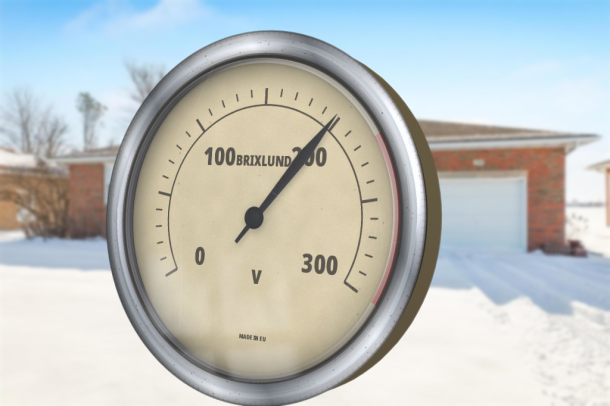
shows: value=200 unit=V
